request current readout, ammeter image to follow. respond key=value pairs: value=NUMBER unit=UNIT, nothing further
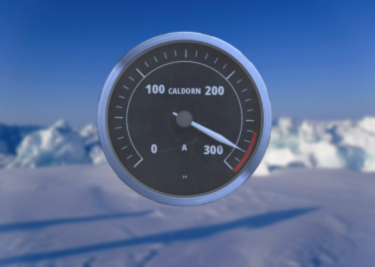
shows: value=280 unit=A
